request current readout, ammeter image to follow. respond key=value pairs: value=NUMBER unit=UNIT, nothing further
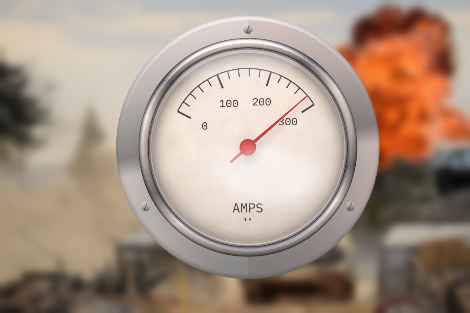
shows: value=280 unit=A
